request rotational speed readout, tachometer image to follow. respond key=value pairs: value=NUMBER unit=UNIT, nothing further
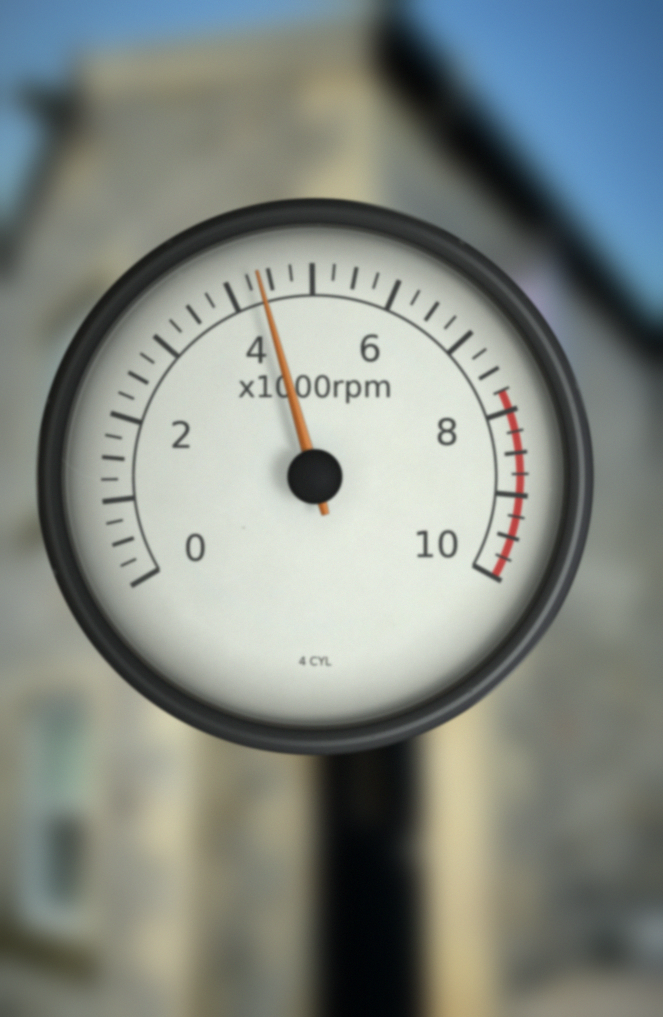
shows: value=4375 unit=rpm
